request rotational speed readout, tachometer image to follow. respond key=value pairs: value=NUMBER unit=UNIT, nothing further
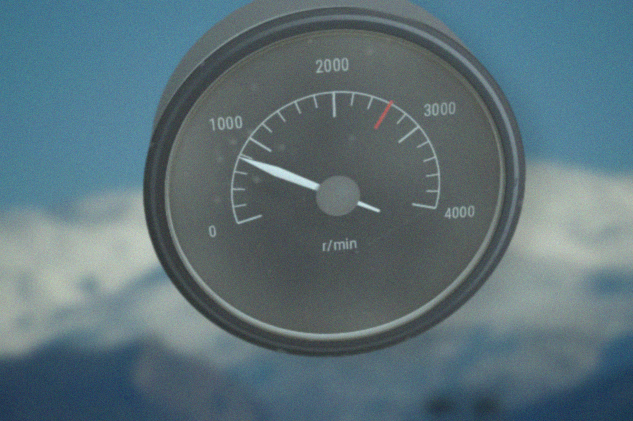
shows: value=800 unit=rpm
